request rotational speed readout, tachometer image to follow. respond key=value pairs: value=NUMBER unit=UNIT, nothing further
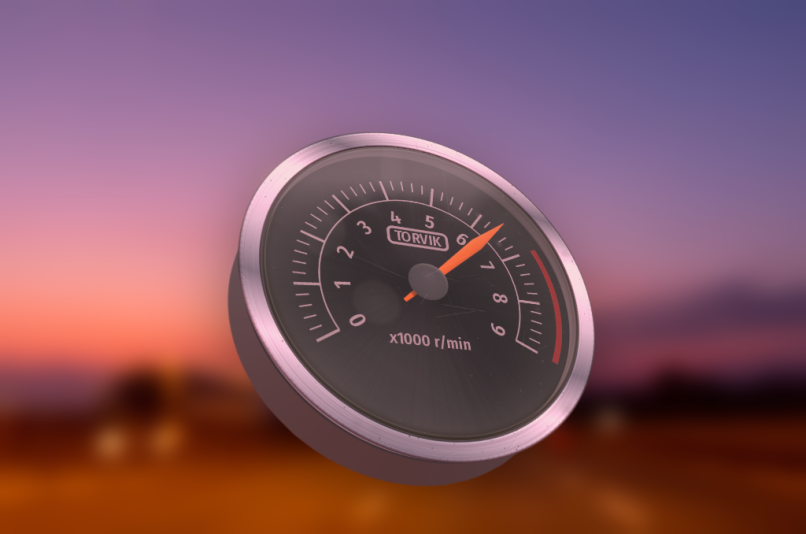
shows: value=6400 unit=rpm
